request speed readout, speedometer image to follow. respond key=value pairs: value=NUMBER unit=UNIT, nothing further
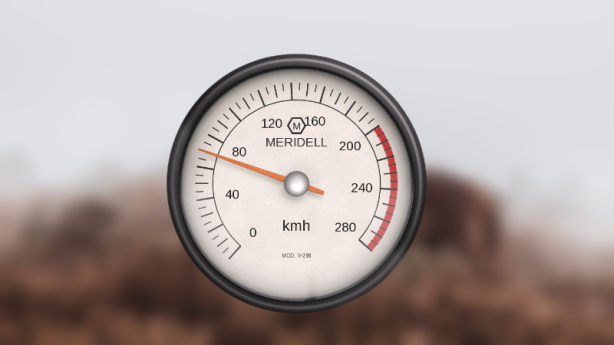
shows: value=70 unit=km/h
